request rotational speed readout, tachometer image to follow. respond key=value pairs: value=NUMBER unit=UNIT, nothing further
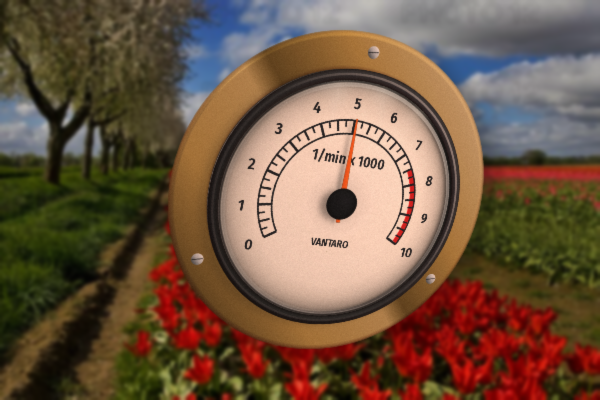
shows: value=5000 unit=rpm
